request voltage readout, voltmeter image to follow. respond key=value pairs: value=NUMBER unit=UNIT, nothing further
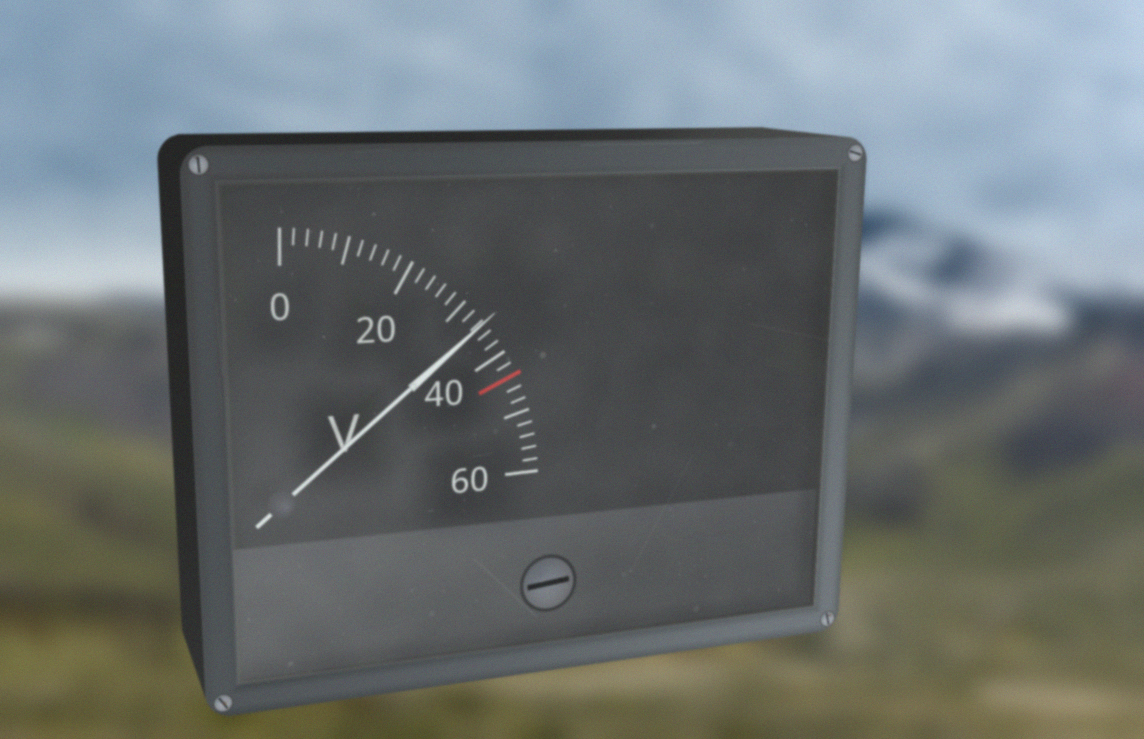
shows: value=34 unit=V
